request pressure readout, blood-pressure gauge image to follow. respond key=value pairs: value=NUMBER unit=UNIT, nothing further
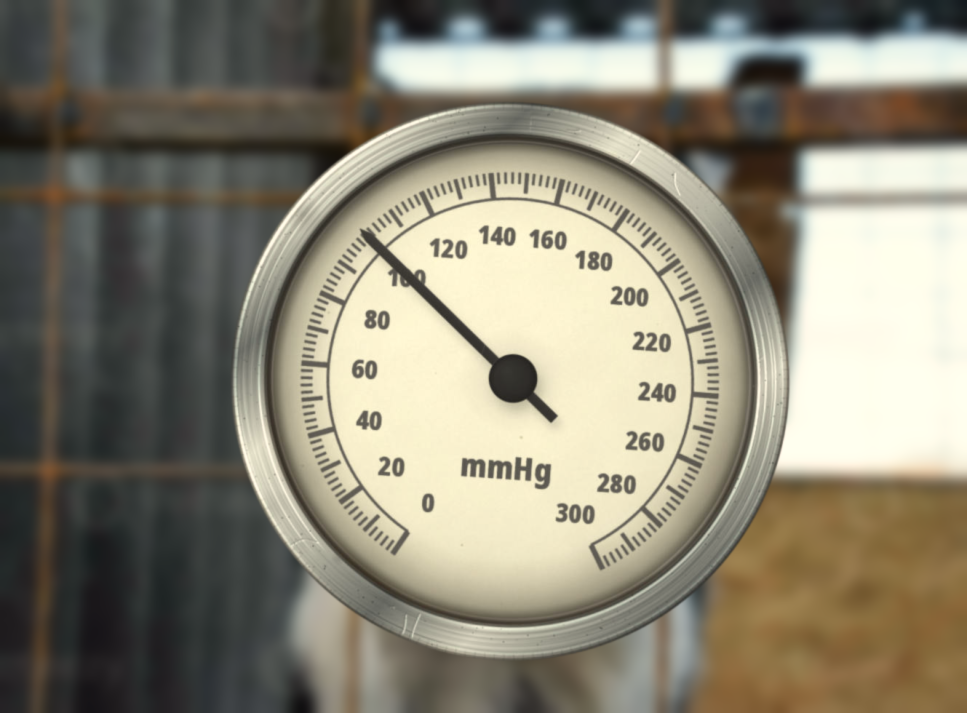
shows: value=100 unit=mmHg
